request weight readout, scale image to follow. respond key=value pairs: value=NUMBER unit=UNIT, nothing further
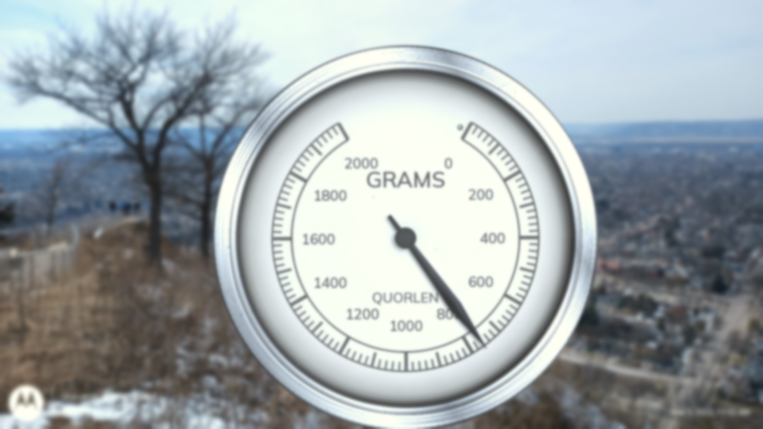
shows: value=760 unit=g
